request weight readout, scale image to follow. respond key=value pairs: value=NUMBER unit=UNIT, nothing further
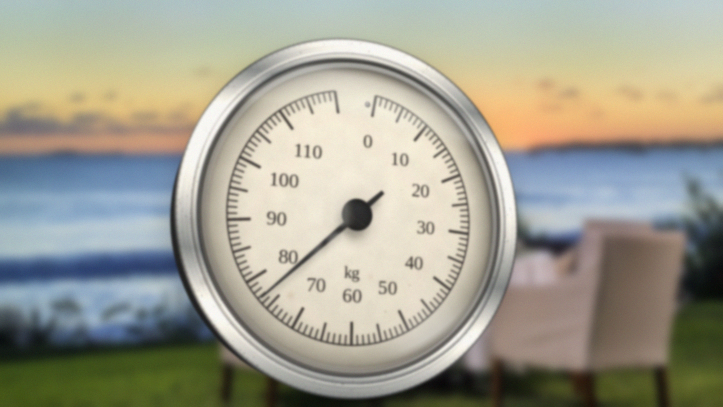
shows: value=77 unit=kg
